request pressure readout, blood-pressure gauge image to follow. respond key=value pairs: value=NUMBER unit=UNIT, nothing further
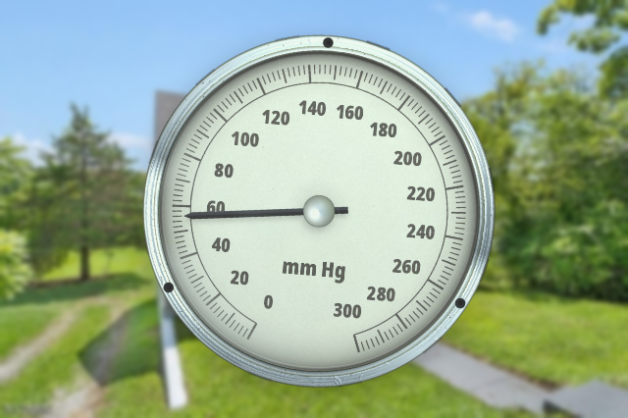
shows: value=56 unit=mmHg
